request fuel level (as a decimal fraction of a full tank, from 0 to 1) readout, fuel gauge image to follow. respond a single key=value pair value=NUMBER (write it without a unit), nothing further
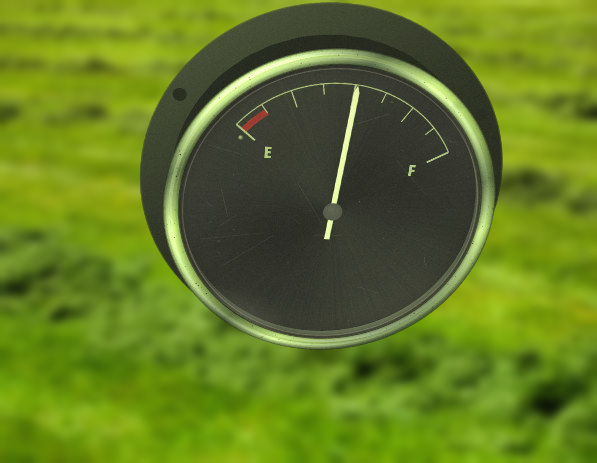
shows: value=0.5
